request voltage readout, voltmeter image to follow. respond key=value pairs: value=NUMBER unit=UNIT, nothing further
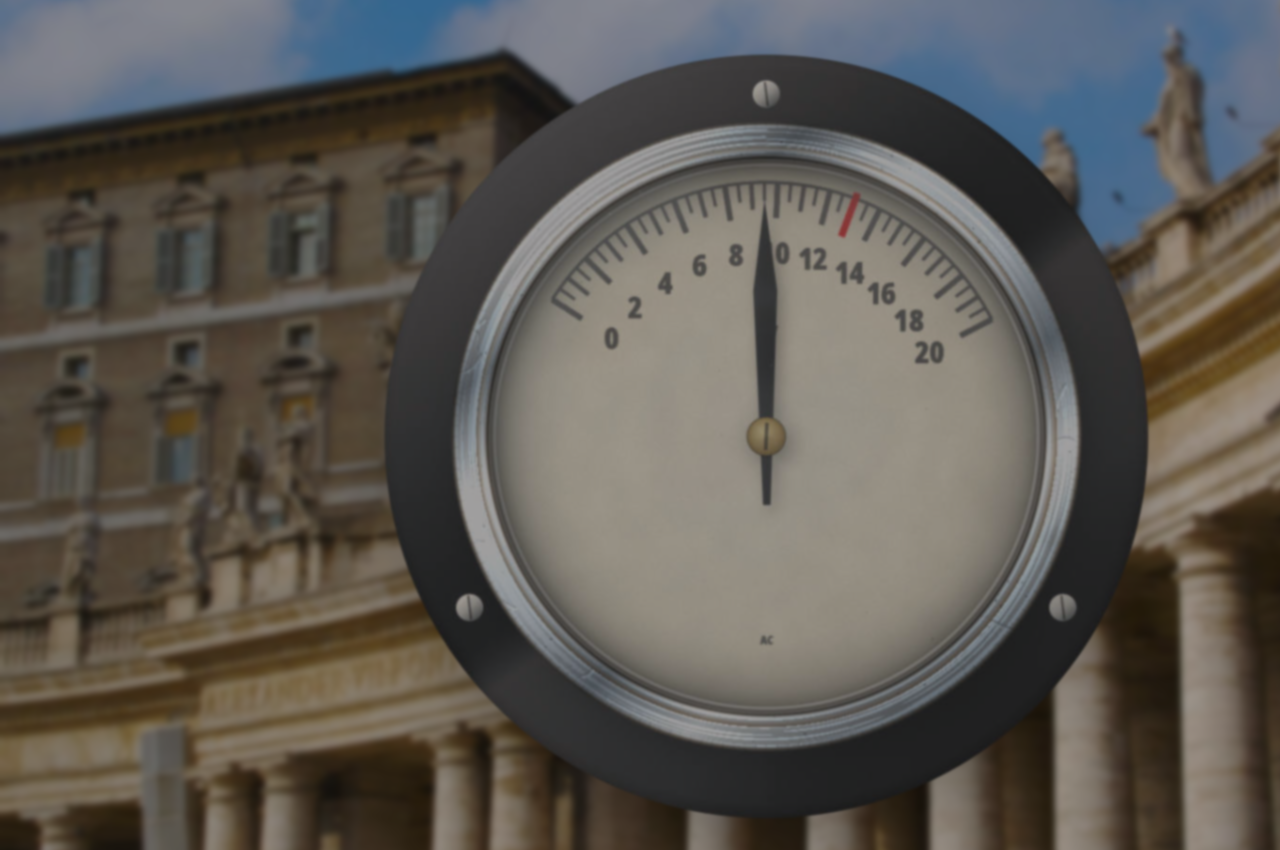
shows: value=9.5 unit=V
